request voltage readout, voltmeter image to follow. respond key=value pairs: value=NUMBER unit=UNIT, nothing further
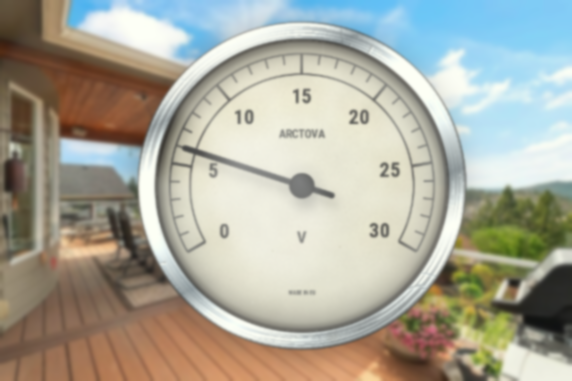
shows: value=6 unit=V
